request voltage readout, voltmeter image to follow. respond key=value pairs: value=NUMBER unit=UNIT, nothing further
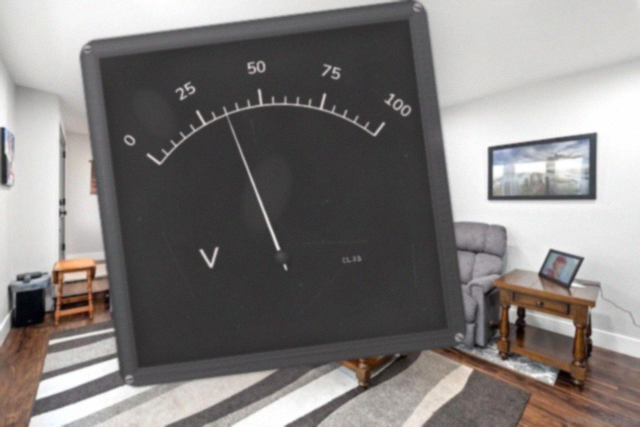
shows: value=35 unit=V
